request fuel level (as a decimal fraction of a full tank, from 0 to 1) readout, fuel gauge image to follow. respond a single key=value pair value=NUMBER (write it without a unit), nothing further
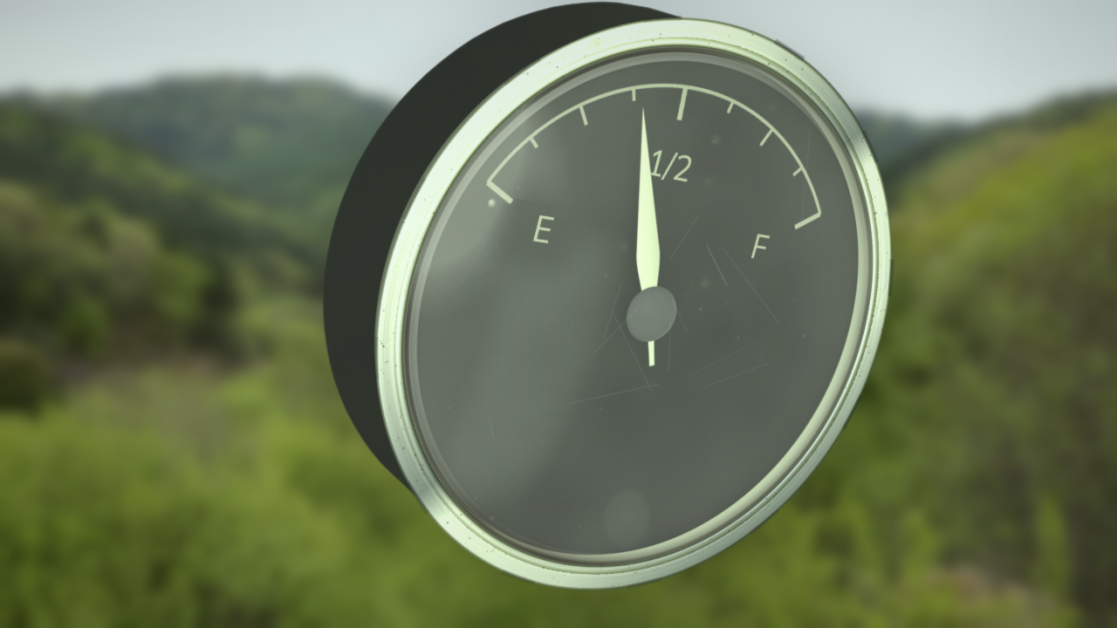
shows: value=0.375
